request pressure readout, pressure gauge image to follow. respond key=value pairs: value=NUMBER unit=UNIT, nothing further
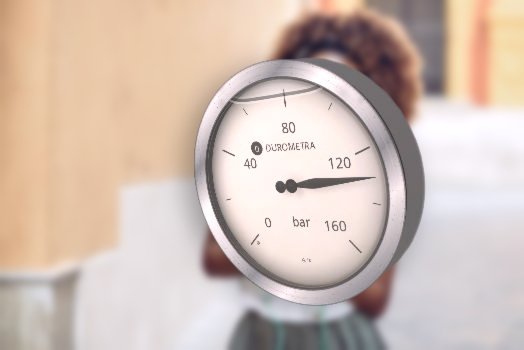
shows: value=130 unit=bar
